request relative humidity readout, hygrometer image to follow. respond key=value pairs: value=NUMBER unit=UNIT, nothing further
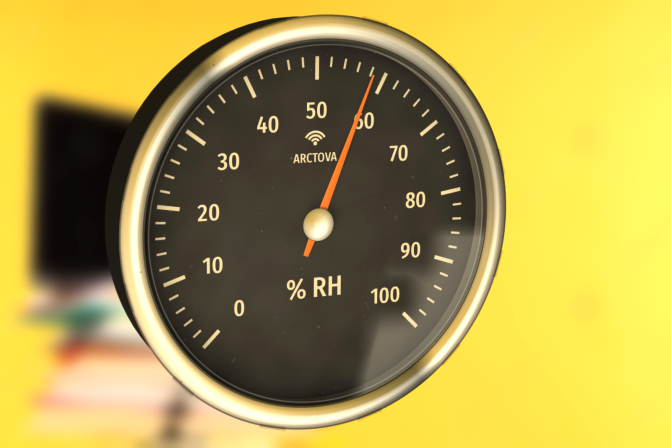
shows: value=58 unit=%
